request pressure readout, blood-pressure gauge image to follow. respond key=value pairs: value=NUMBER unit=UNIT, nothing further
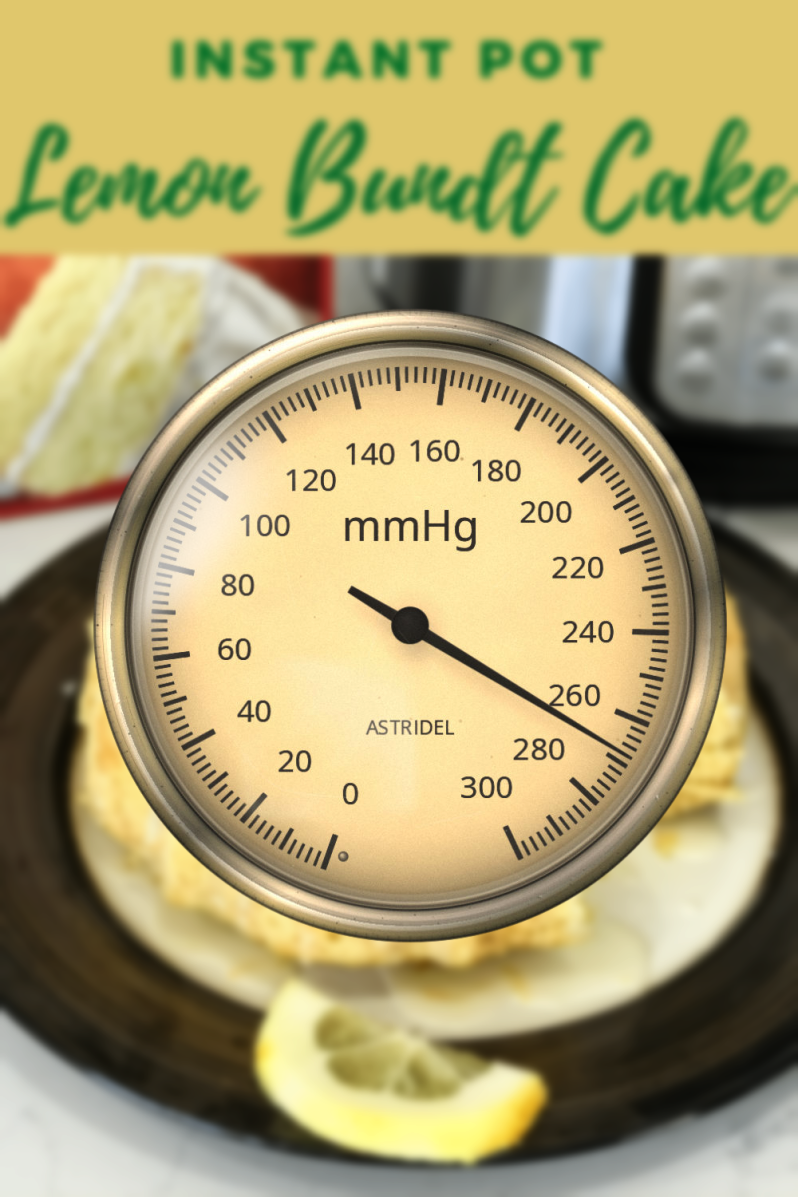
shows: value=268 unit=mmHg
